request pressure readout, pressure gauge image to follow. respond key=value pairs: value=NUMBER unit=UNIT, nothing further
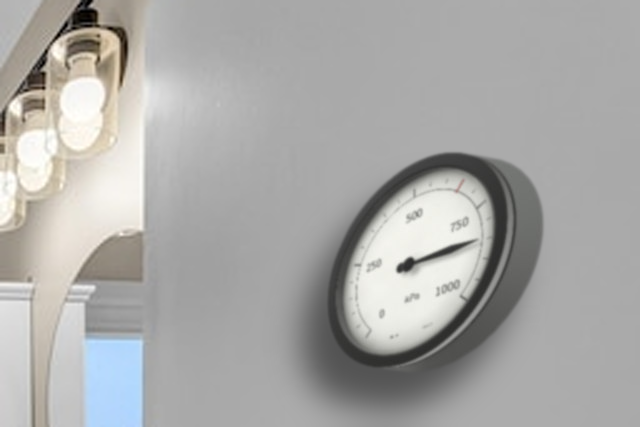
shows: value=850 unit=kPa
